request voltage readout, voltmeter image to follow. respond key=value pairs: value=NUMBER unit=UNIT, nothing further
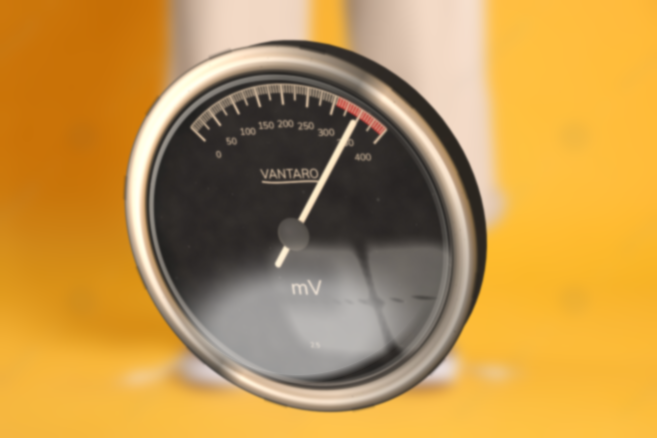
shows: value=350 unit=mV
